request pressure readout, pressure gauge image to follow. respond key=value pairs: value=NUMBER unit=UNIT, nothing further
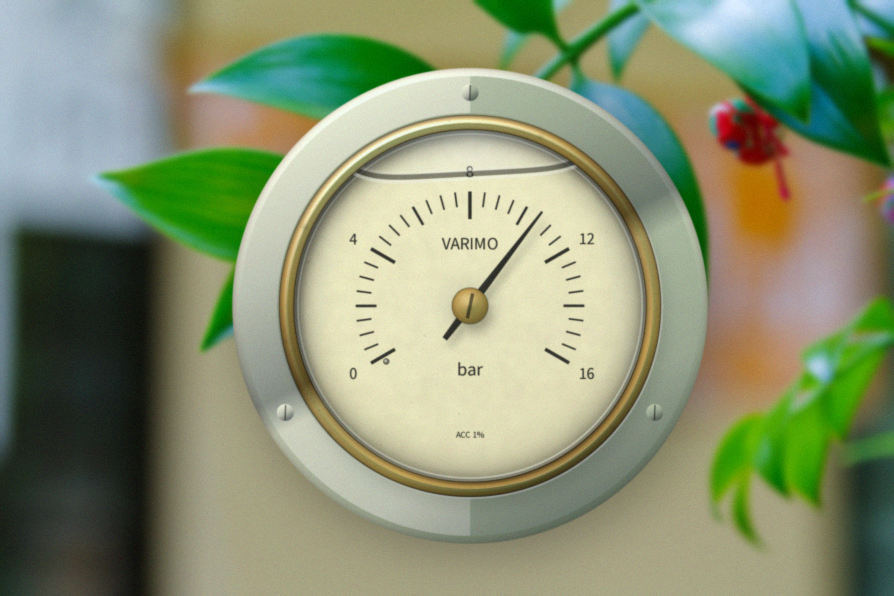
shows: value=10.5 unit=bar
